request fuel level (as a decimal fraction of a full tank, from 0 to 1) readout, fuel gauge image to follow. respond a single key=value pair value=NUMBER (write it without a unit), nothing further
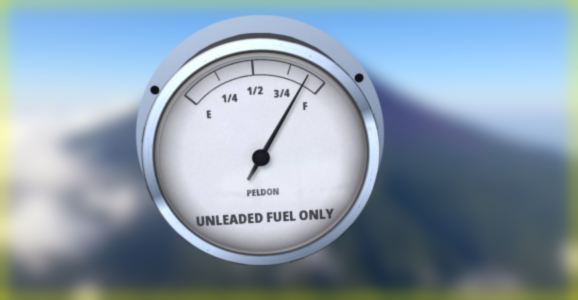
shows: value=0.875
